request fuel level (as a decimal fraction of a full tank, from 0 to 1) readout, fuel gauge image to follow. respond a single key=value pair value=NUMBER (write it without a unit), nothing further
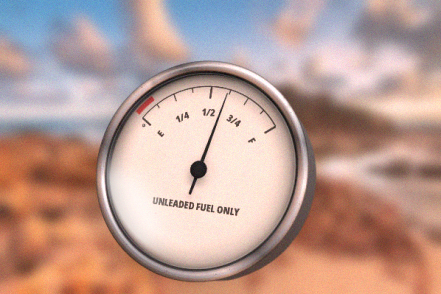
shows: value=0.625
